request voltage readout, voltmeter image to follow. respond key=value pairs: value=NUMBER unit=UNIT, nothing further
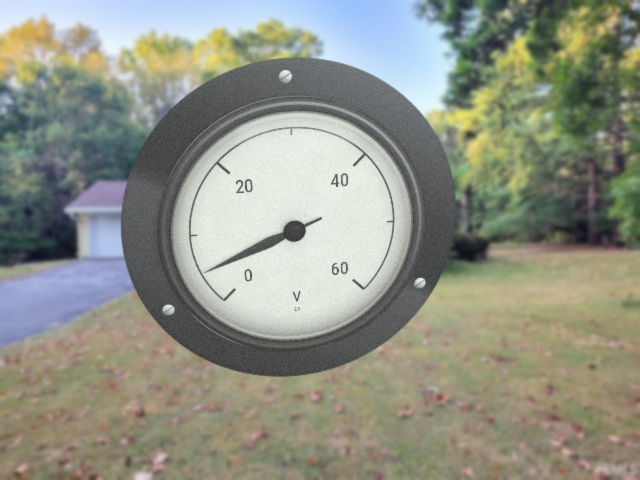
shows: value=5 unit=V
